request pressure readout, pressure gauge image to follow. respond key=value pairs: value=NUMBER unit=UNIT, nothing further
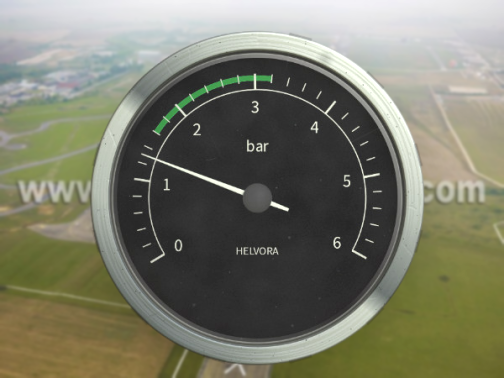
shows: value=1.3 unit=bar
